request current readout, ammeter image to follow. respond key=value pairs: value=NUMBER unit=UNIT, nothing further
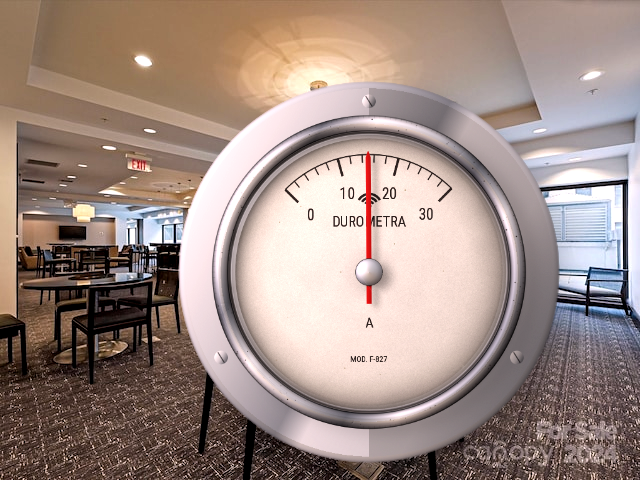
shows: value=15 unit=A
